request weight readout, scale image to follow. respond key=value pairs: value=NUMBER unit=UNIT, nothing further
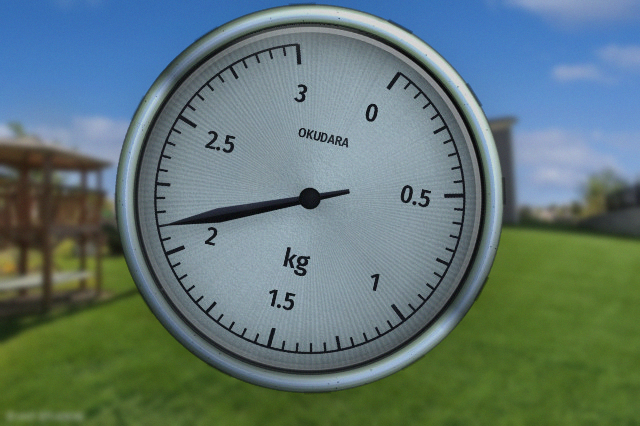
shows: value=2.1 unit=kg
